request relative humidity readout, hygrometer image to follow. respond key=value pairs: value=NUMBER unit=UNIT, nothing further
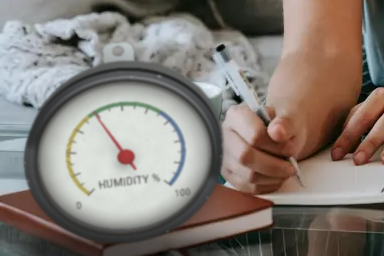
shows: value=40 unit=%
